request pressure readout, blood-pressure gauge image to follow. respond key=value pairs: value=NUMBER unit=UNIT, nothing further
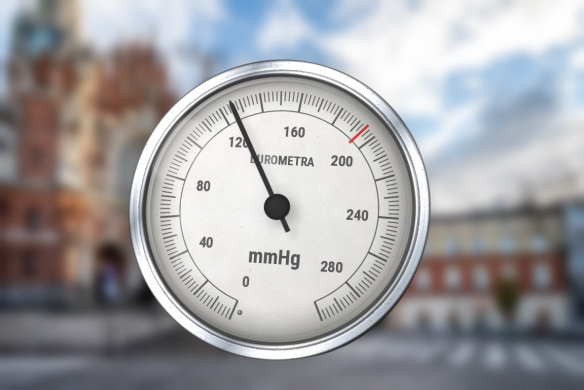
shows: value=126 unit=mmHg
